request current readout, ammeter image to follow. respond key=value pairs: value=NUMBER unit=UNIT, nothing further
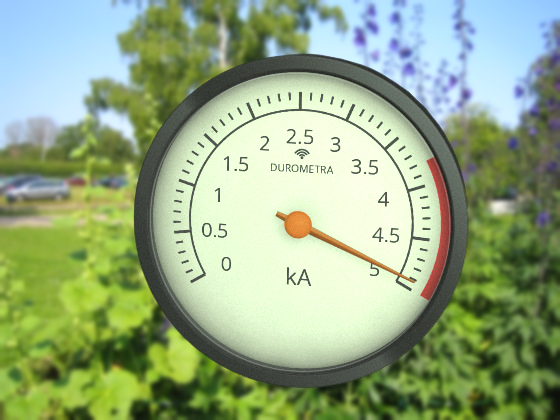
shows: value=4.9 unit=kA
